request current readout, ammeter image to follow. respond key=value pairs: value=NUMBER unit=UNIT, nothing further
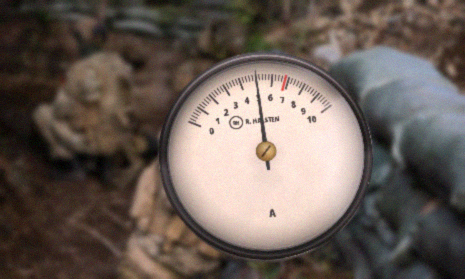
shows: value=5 unit=A
